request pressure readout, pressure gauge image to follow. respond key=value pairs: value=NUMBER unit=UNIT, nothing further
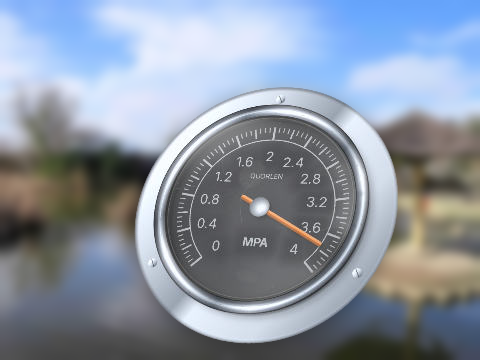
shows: value=3.75 unit=MPa
